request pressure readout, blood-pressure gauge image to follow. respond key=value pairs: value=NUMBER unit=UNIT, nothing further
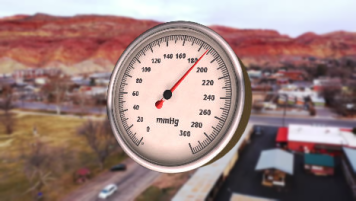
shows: value=190 unit=mmHg
